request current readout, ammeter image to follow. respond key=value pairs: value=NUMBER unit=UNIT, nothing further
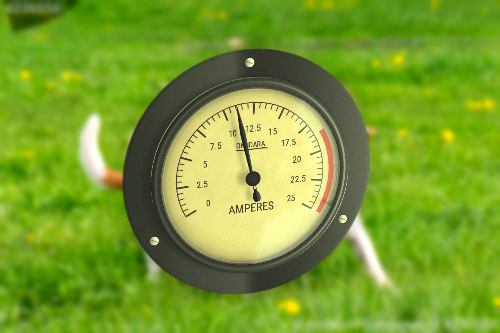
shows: value=11 unit=A
